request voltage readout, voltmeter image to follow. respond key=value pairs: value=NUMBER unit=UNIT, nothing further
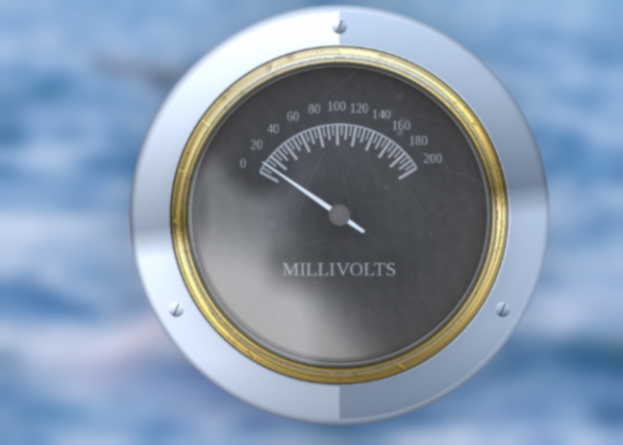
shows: value=10 unit=mV
